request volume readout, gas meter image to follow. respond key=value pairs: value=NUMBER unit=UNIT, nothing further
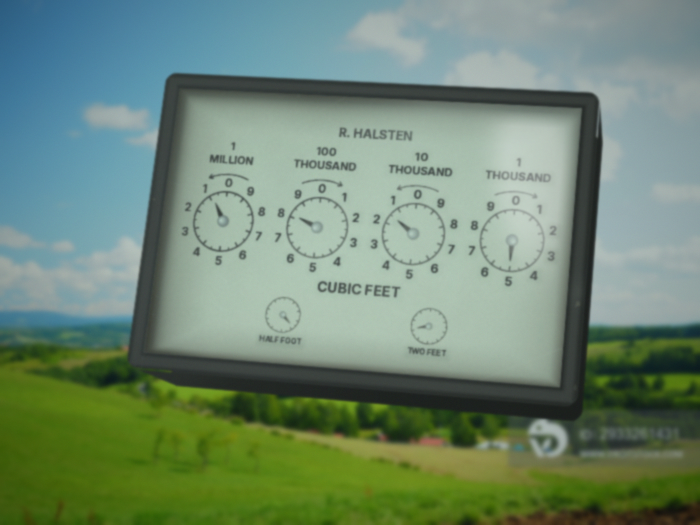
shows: value=81500 unit=ft³
